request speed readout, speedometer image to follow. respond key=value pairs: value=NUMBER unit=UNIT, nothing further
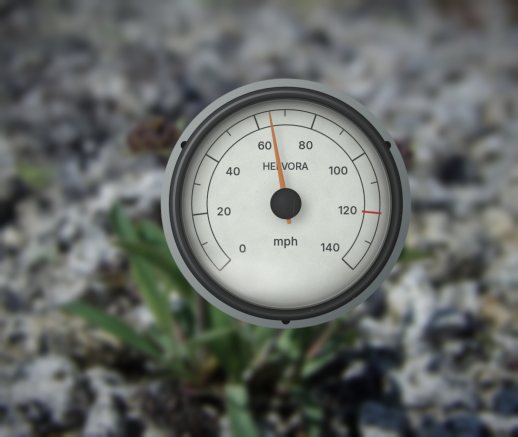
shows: value=65 unit=mph
